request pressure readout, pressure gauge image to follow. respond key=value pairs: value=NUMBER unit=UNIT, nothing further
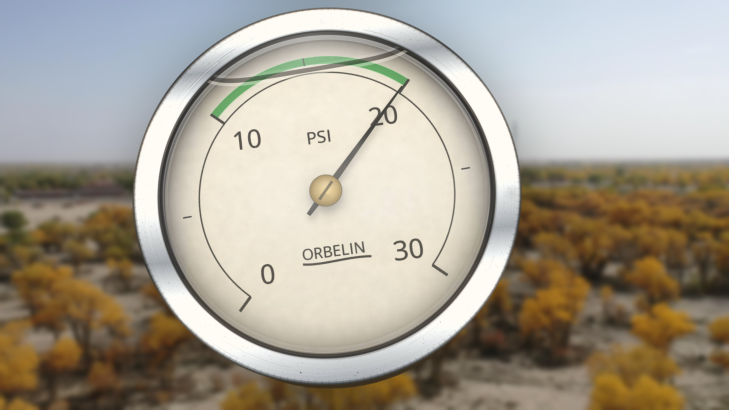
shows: value=20 unit=psi
